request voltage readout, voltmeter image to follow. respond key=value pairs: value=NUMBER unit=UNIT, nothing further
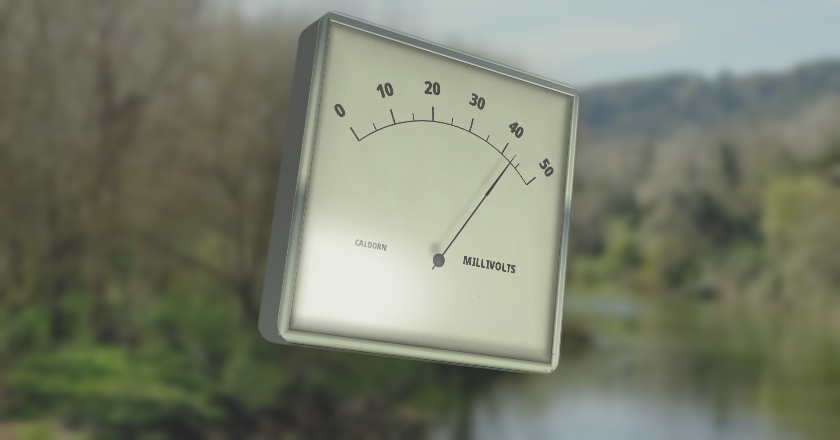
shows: value=42.5 unit=mV
